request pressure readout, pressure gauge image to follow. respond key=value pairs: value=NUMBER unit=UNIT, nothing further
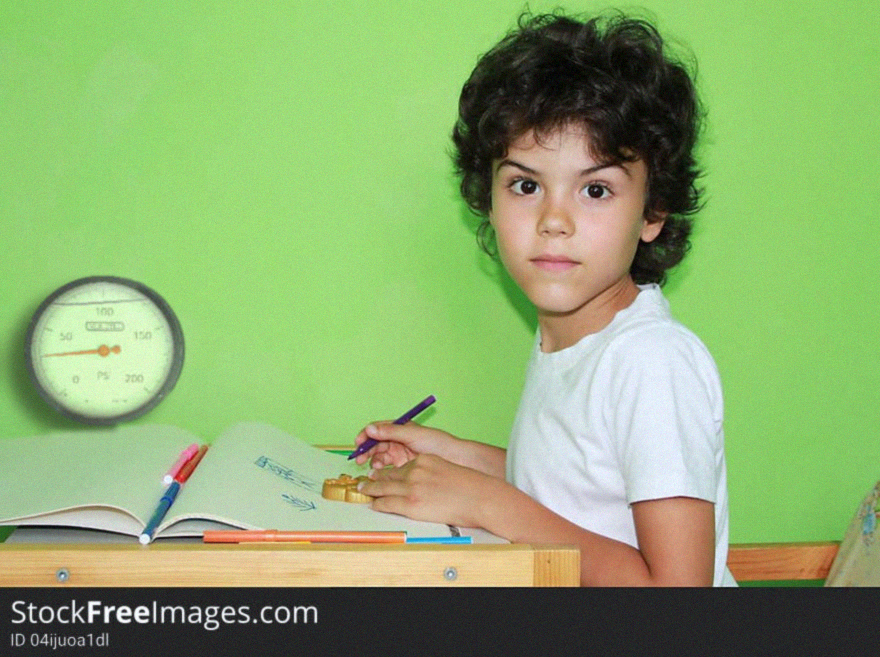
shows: value=30 unit=psi
